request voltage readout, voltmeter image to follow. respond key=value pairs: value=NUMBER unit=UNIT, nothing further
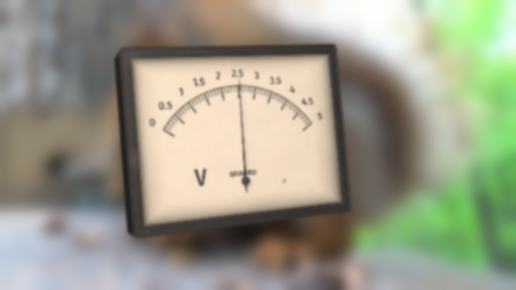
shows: value=2.5 unit=V
